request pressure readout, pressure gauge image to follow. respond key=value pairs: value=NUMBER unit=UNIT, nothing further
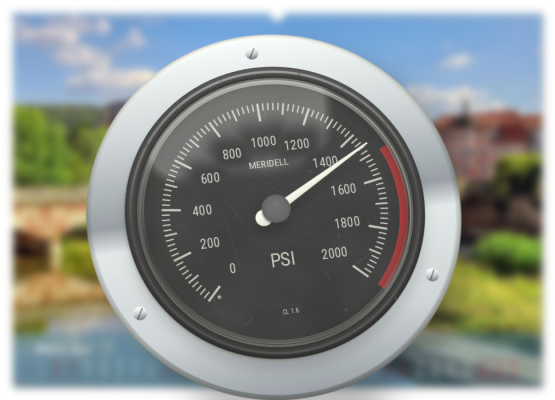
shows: value=1460 unit=psi
